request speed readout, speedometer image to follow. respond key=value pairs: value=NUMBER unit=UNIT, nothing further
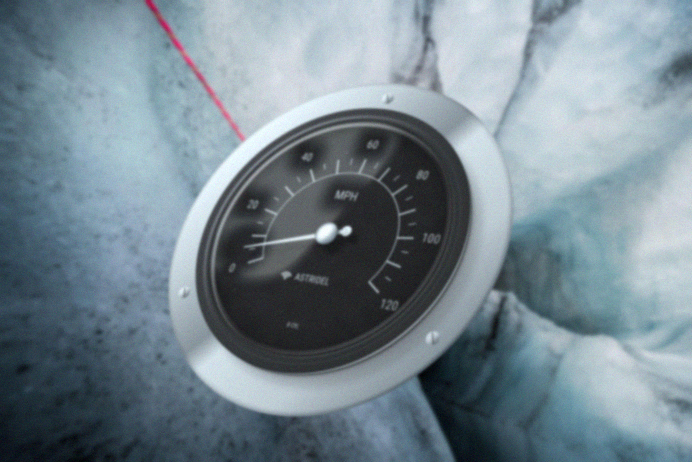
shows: value=5 unit=mph
